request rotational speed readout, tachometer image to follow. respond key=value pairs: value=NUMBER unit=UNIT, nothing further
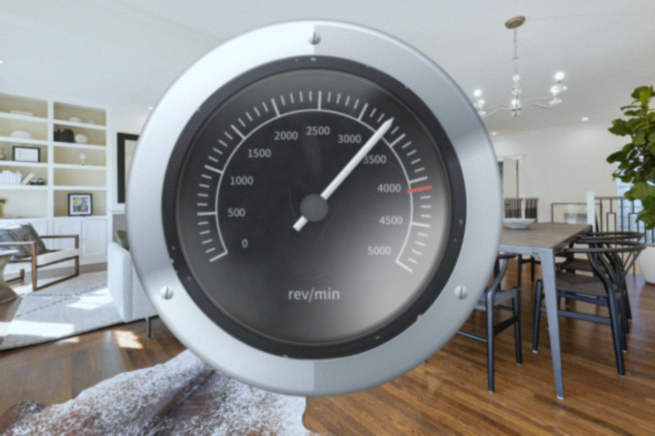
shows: value=3300 unit=rpm
